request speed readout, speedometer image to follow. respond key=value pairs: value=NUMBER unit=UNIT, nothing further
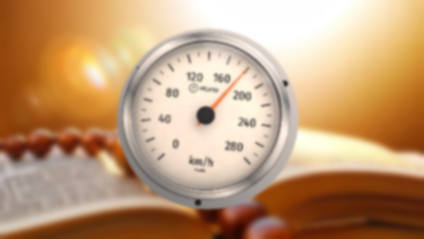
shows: value=180 unit=km/h
